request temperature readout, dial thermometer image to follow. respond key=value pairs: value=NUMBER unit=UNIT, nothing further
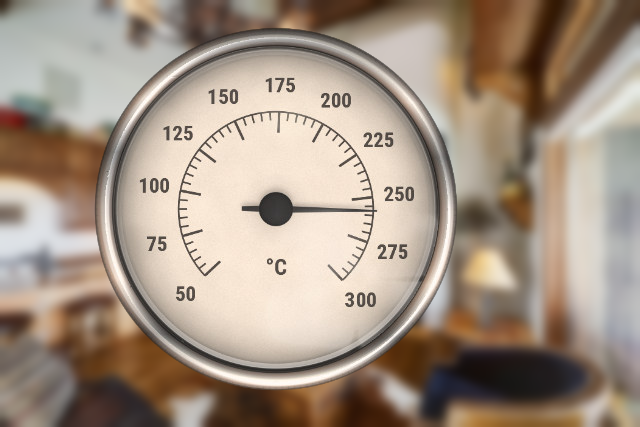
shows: value=257.5 unit=°C
